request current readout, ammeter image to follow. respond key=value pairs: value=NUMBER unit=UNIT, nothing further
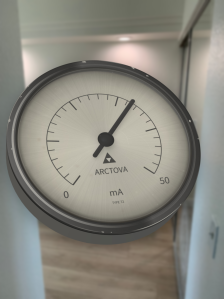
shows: value=33 unit=mA
